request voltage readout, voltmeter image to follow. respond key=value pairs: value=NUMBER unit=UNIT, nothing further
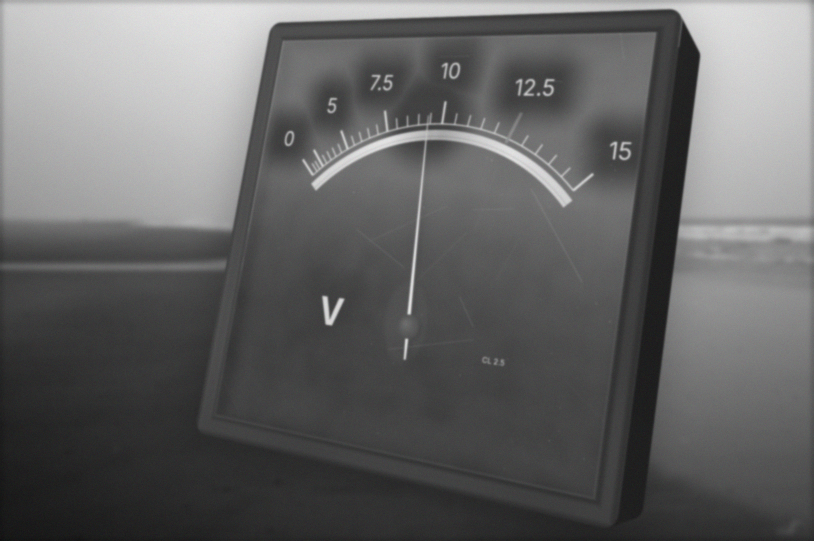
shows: value=9.5 unit=V
